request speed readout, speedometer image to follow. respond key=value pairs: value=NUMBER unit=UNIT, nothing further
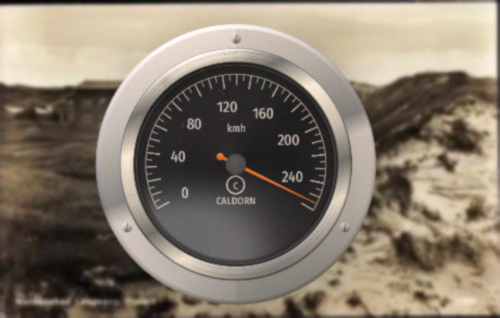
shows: value=255 unit=km/h
